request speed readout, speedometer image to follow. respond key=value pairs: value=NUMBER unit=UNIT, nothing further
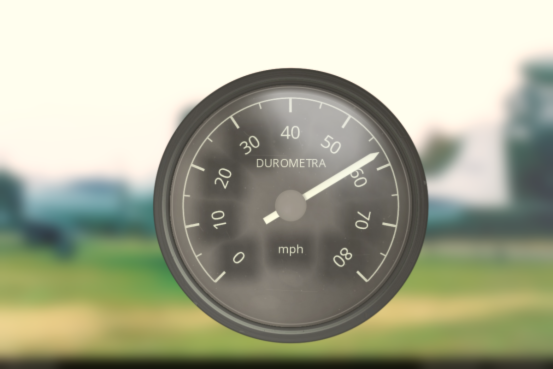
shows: value=57.5 unit=mph
